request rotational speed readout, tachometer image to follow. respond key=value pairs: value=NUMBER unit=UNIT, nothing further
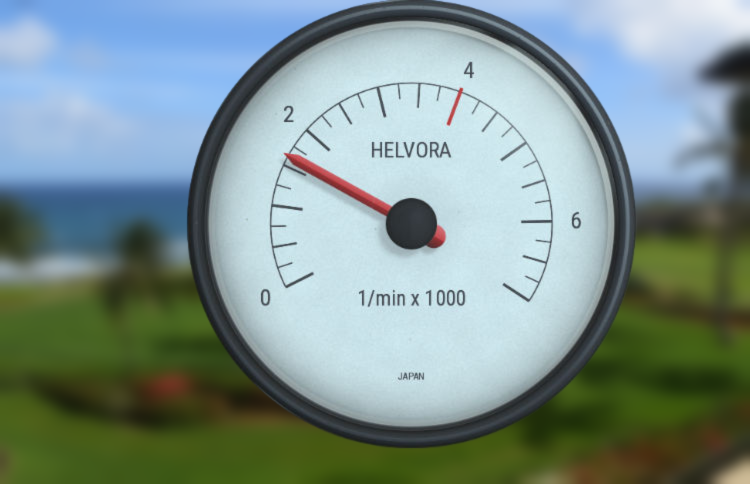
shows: value=1625 unit=rpm
